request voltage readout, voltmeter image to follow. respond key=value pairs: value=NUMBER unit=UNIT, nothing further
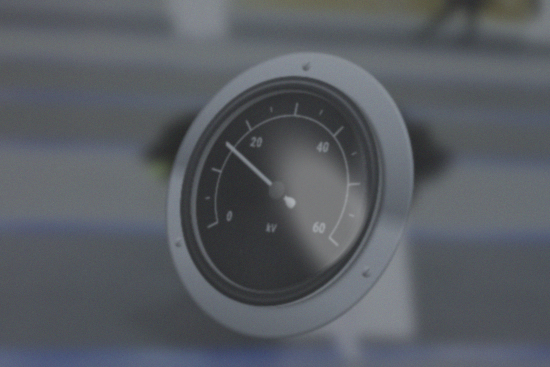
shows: value=15 unit=kV
